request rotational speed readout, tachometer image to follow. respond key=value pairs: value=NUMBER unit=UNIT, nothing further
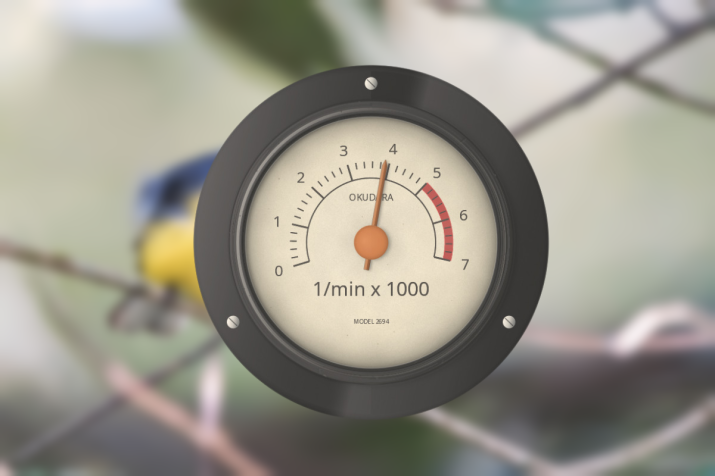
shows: value=3900 unit=rpm
